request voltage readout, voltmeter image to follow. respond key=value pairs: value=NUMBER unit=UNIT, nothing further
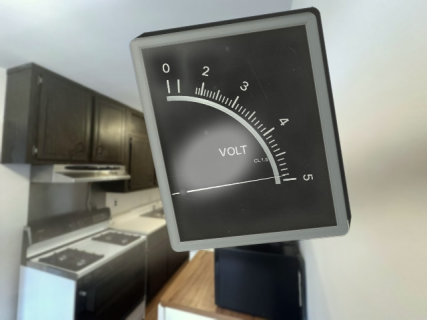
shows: value=4.9 unit=V
